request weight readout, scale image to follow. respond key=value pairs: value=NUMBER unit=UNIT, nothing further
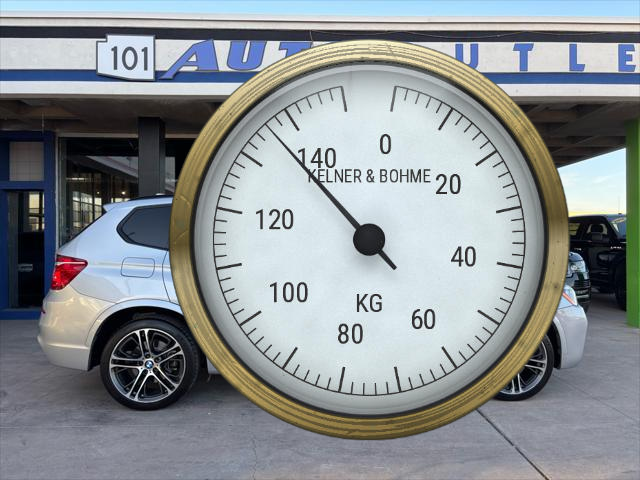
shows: value=136 unit=kg
